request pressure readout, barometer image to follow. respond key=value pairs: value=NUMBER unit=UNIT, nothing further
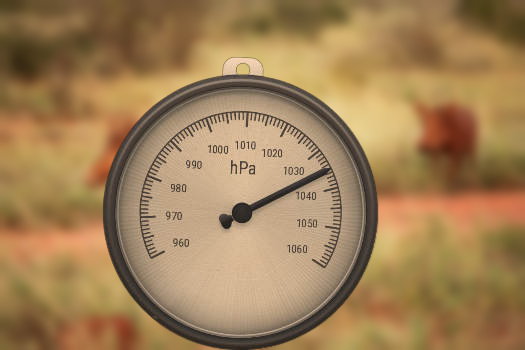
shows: value=1035 unit=hPa
